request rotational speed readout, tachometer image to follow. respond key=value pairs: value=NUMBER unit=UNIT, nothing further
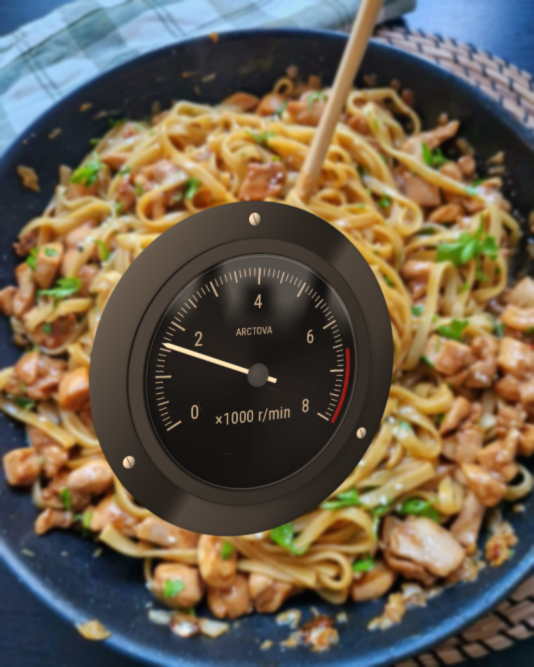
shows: value=1600 unit=rpm
